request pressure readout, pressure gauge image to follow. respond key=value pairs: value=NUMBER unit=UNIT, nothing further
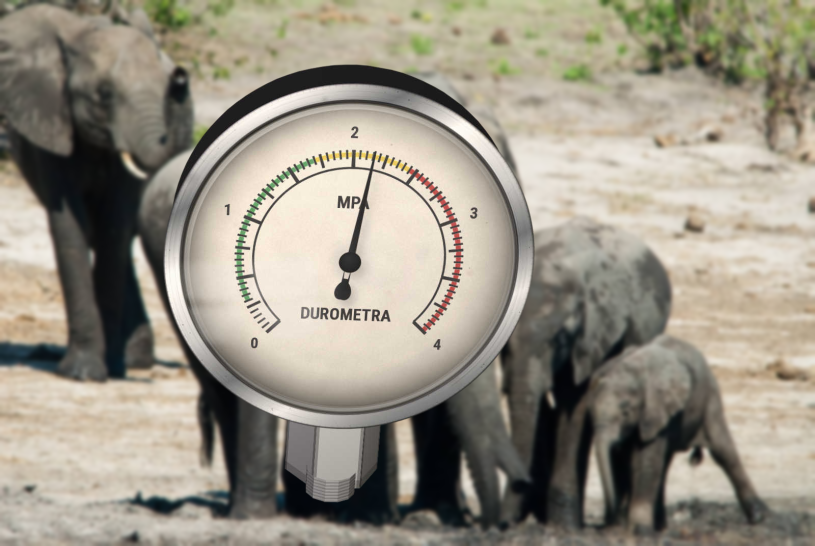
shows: value=2.15 unit=MPa
